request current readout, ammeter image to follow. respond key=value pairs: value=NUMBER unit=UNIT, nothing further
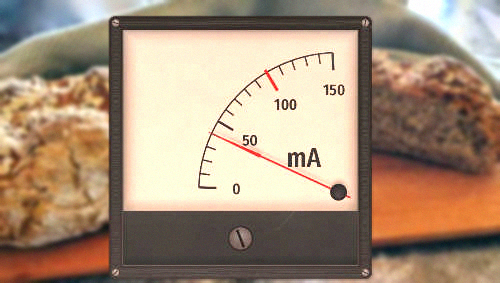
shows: value=40 unit=mA
